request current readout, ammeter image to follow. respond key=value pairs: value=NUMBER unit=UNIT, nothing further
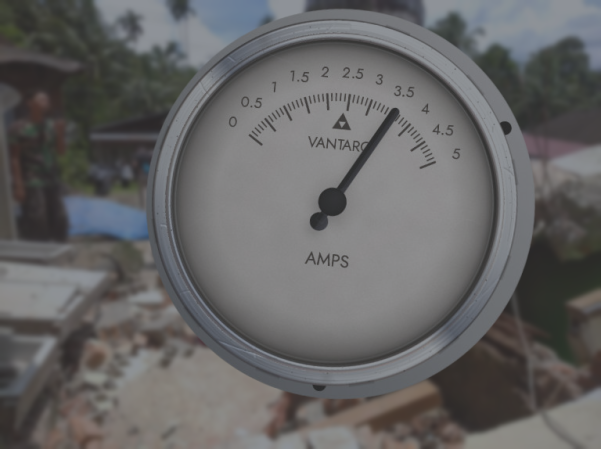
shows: value=3.6 unit=A
